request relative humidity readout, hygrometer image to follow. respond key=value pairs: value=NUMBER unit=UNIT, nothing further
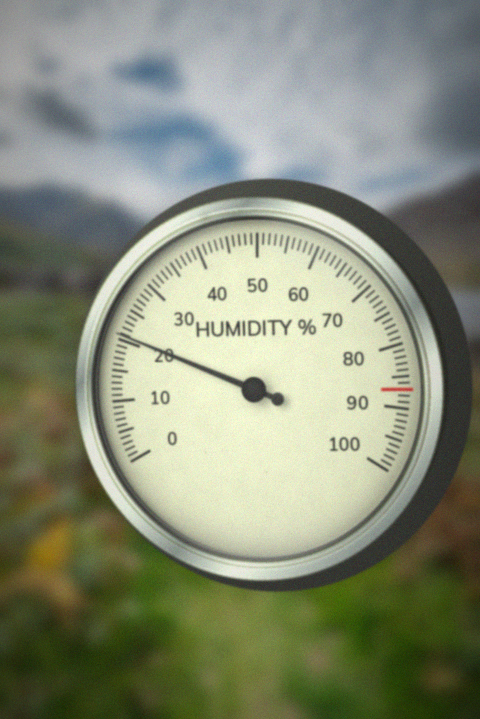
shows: value=21 unit=%
